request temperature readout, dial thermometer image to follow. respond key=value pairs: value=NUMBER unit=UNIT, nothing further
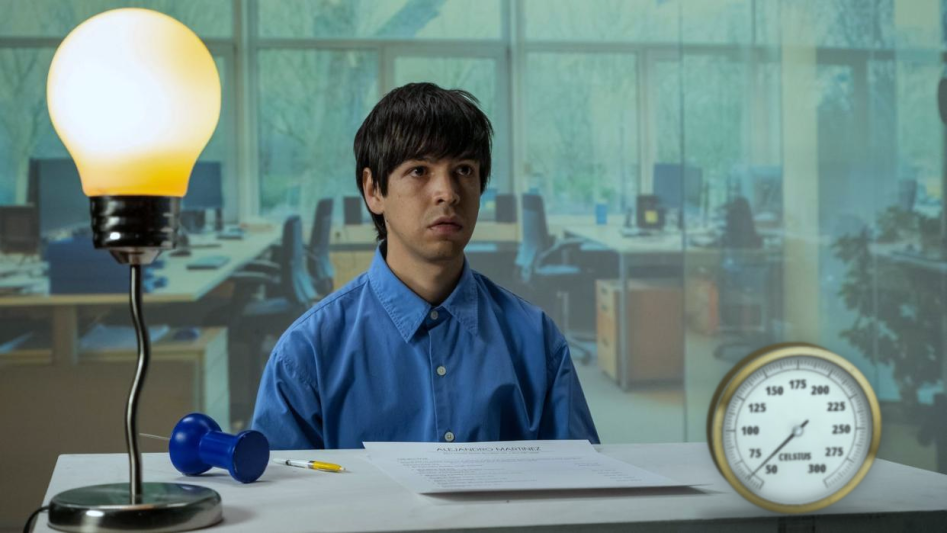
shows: value=62.5 unit=°C
